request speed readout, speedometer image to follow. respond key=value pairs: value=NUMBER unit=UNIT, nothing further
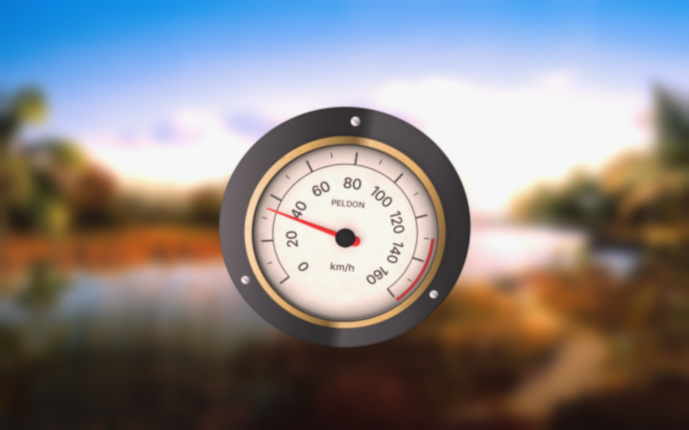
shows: value=35 unit=km/h
